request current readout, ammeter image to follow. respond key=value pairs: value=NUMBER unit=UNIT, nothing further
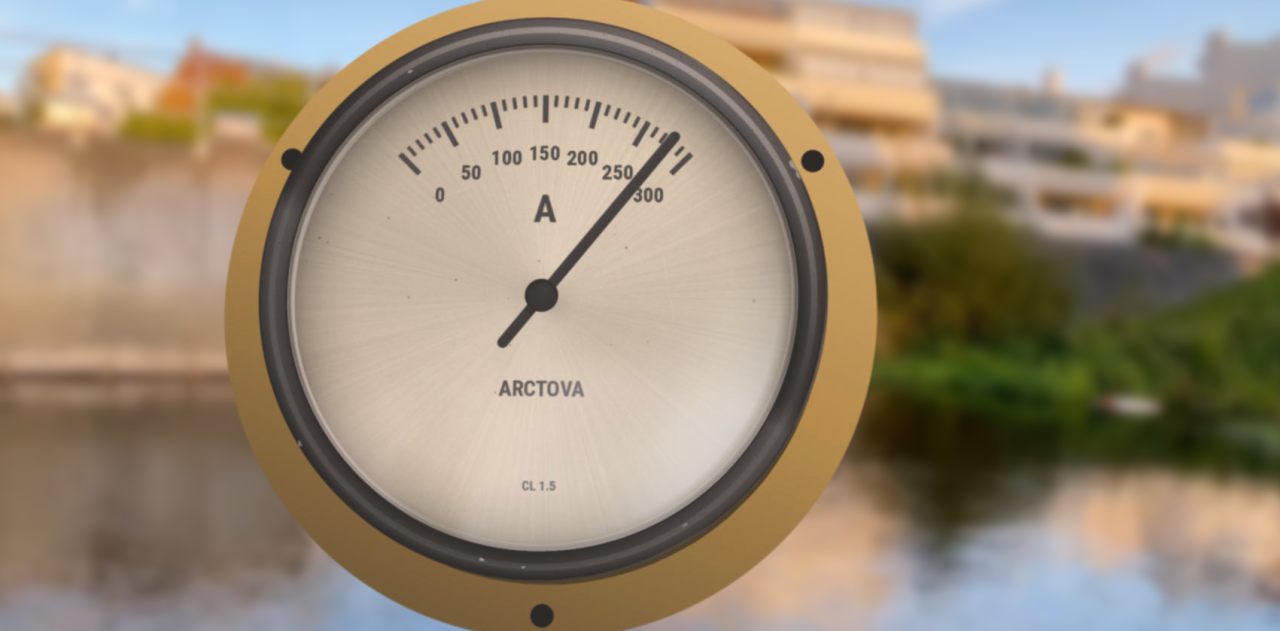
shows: value=280 unit=A
